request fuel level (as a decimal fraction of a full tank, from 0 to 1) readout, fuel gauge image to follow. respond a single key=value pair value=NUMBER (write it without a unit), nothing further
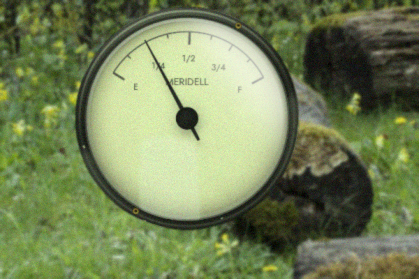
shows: value=0.25
